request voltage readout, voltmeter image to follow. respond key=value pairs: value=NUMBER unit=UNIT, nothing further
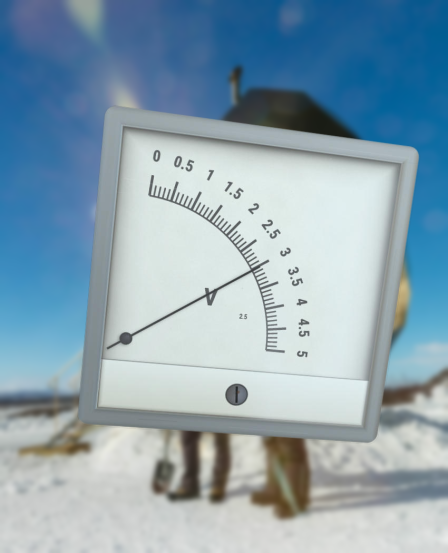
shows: value=3 unit=V
